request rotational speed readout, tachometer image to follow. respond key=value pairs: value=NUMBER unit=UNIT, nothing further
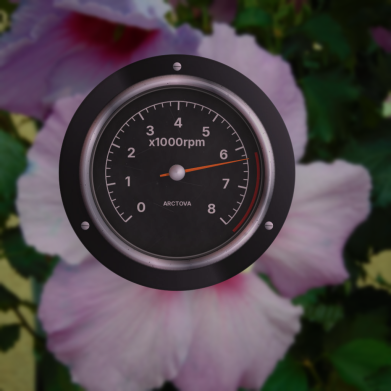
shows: value=6300 unit=rpm
